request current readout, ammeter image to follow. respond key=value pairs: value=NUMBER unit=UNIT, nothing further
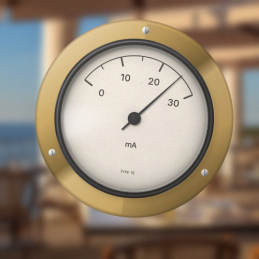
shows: value=25 unit=mA
